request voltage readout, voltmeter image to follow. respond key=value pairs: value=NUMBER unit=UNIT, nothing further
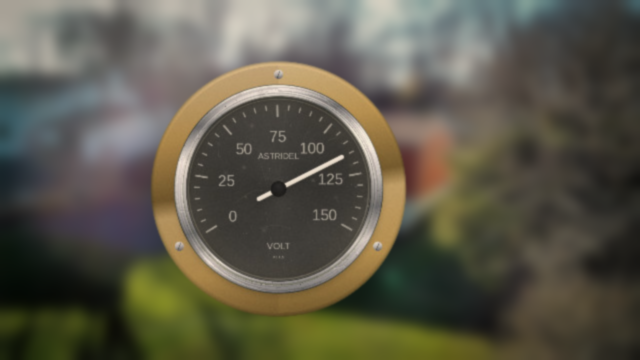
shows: value=115 unit=V
